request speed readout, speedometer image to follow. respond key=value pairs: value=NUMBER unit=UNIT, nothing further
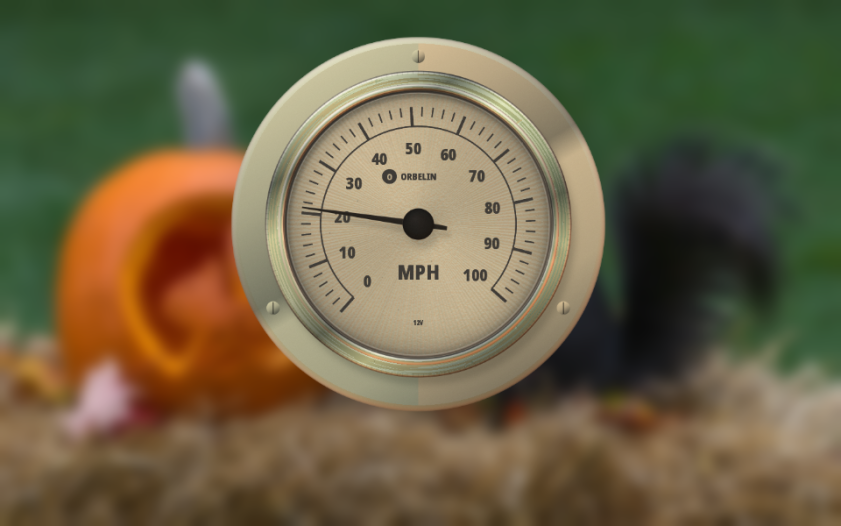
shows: value=21 unit=mph
